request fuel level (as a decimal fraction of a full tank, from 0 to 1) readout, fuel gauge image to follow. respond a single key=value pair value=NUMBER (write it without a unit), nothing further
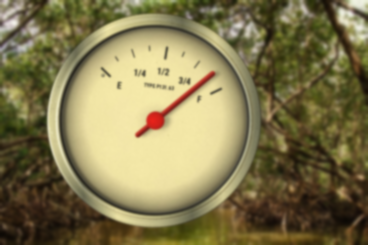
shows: value=0.875
